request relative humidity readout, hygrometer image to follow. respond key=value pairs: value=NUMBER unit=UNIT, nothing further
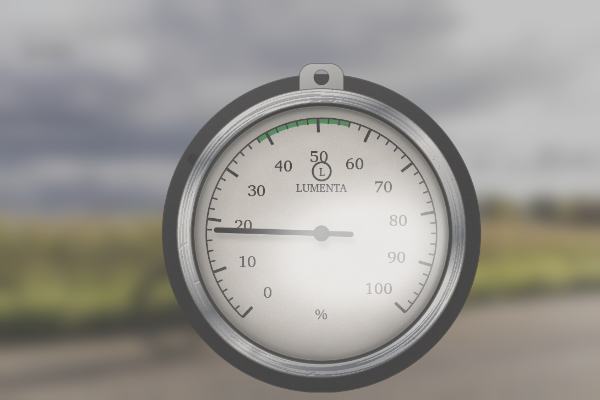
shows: value=18 unit=%
